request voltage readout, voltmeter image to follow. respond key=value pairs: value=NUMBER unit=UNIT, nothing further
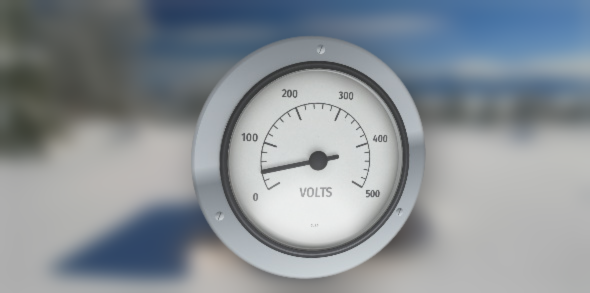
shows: value=40 unit=V
